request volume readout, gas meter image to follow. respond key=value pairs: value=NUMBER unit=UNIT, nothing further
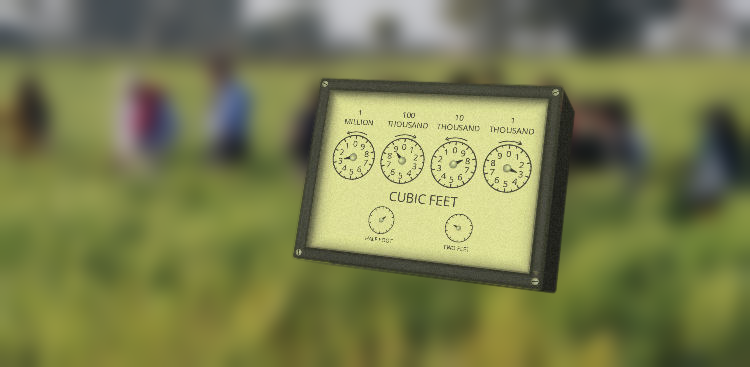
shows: value=288300 unit=ft³
